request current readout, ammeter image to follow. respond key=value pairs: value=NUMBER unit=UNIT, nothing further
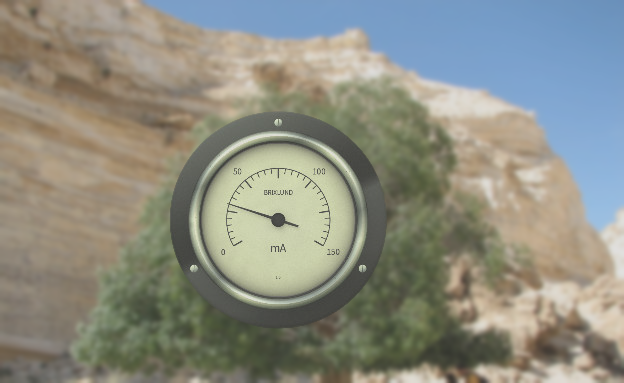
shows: value=30 unit=mA
